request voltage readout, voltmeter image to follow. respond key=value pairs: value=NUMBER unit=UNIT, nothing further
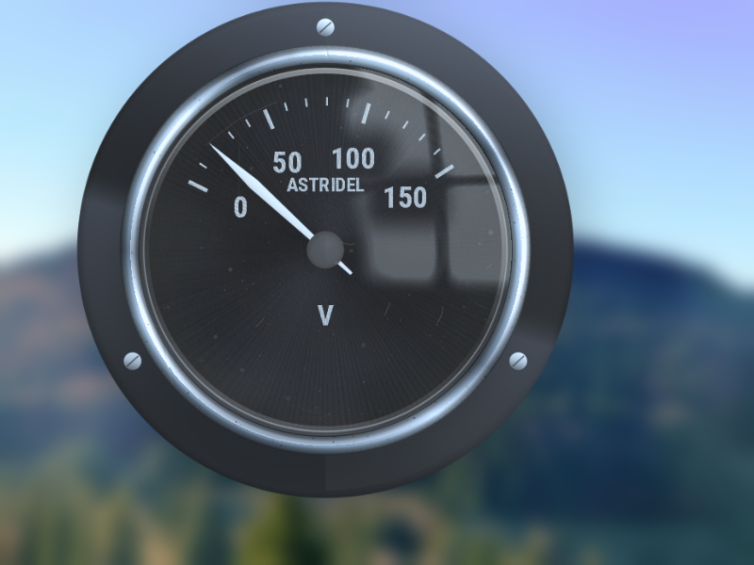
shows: value=20 unit=V
